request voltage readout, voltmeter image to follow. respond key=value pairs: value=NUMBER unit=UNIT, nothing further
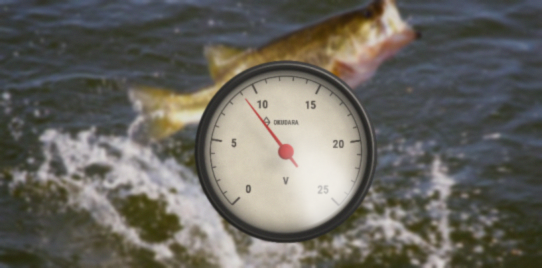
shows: value=9 unit=V
